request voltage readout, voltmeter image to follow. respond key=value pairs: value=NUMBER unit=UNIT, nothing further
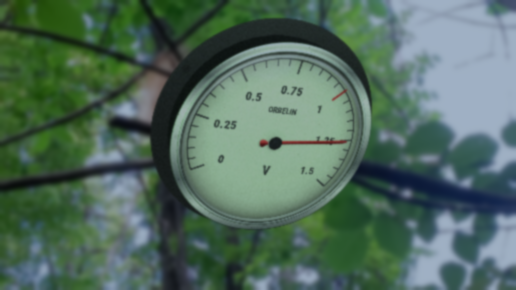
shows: value=1.25 unit=V
